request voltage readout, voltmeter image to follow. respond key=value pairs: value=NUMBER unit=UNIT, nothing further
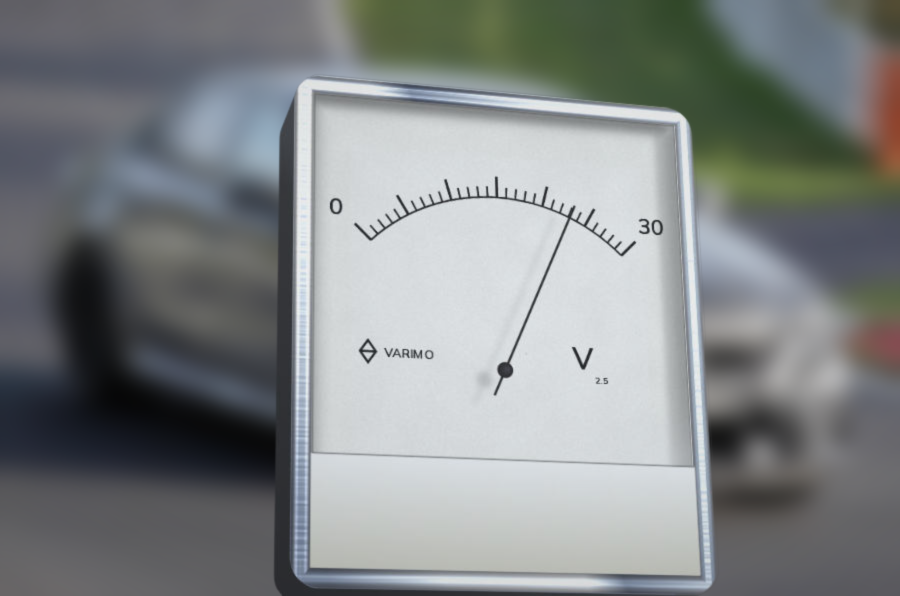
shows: value=23 unit=V
